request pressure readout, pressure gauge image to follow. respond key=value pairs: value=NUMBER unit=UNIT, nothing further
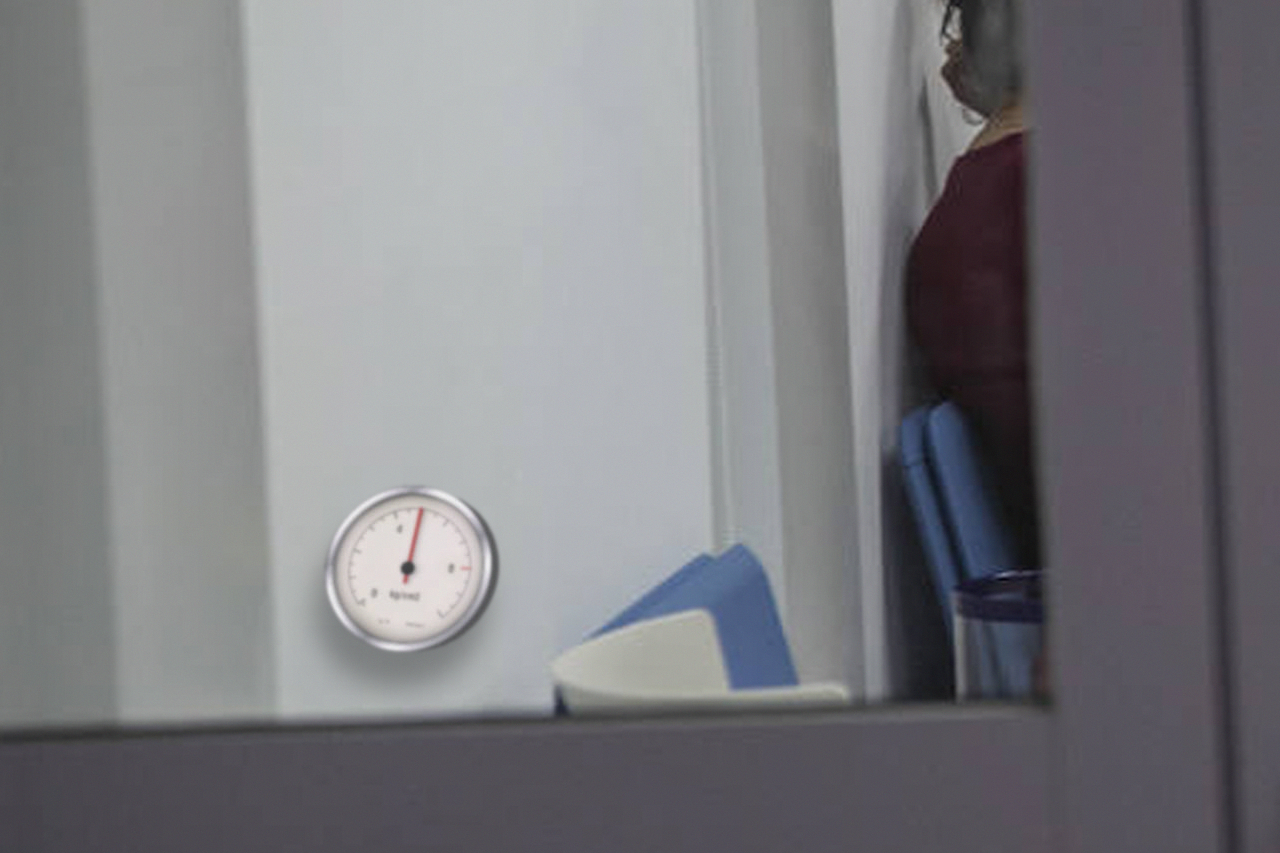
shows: value=5 unit=kg/cm²
